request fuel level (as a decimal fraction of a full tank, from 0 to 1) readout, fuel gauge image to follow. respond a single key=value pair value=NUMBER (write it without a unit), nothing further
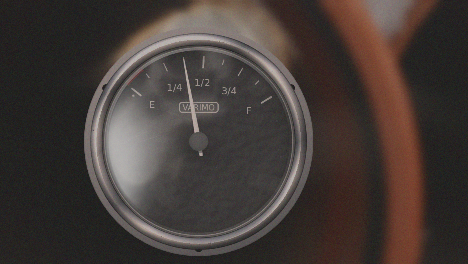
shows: value=0.375
